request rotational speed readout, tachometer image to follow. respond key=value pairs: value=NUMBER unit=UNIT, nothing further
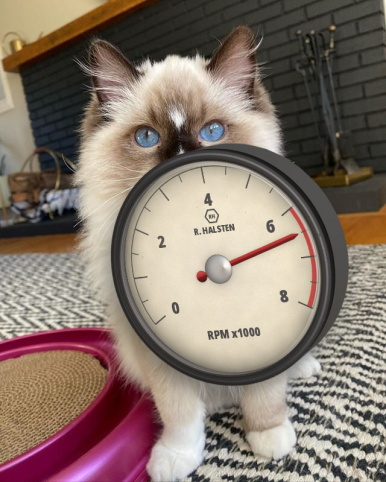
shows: value=6500 unit=rpm
